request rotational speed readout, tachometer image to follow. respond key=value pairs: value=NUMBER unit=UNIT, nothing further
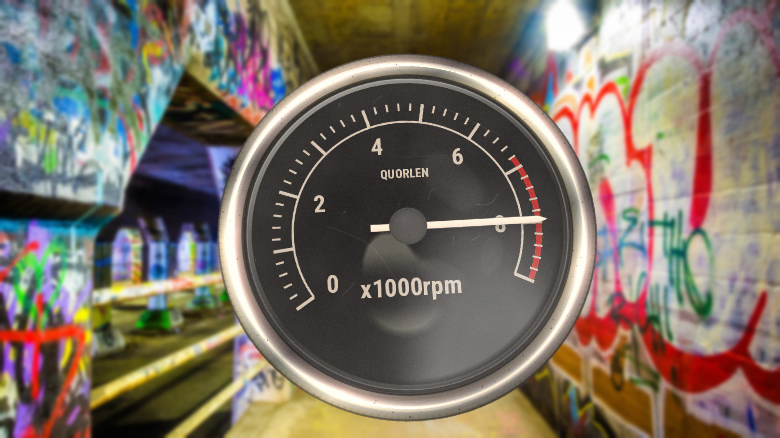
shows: value=8000 unit=rpm
